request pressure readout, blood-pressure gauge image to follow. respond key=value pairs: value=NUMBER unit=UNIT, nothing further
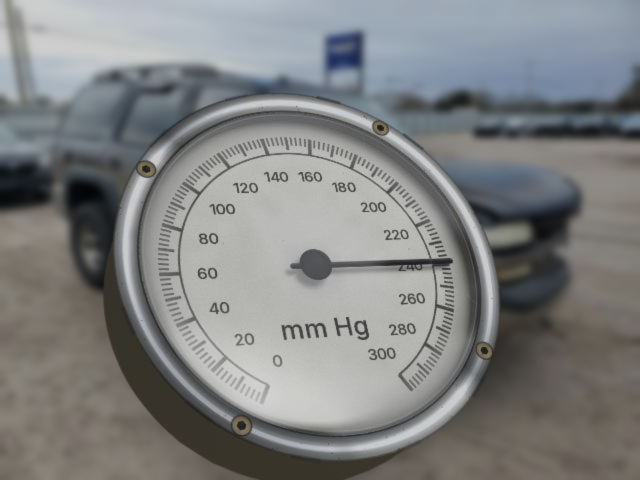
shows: value=240 unit=mmHg
